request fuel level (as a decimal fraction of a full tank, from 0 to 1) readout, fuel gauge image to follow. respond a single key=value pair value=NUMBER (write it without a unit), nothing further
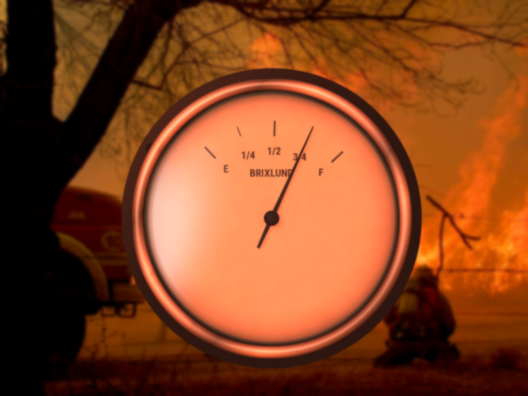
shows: value=0.75
